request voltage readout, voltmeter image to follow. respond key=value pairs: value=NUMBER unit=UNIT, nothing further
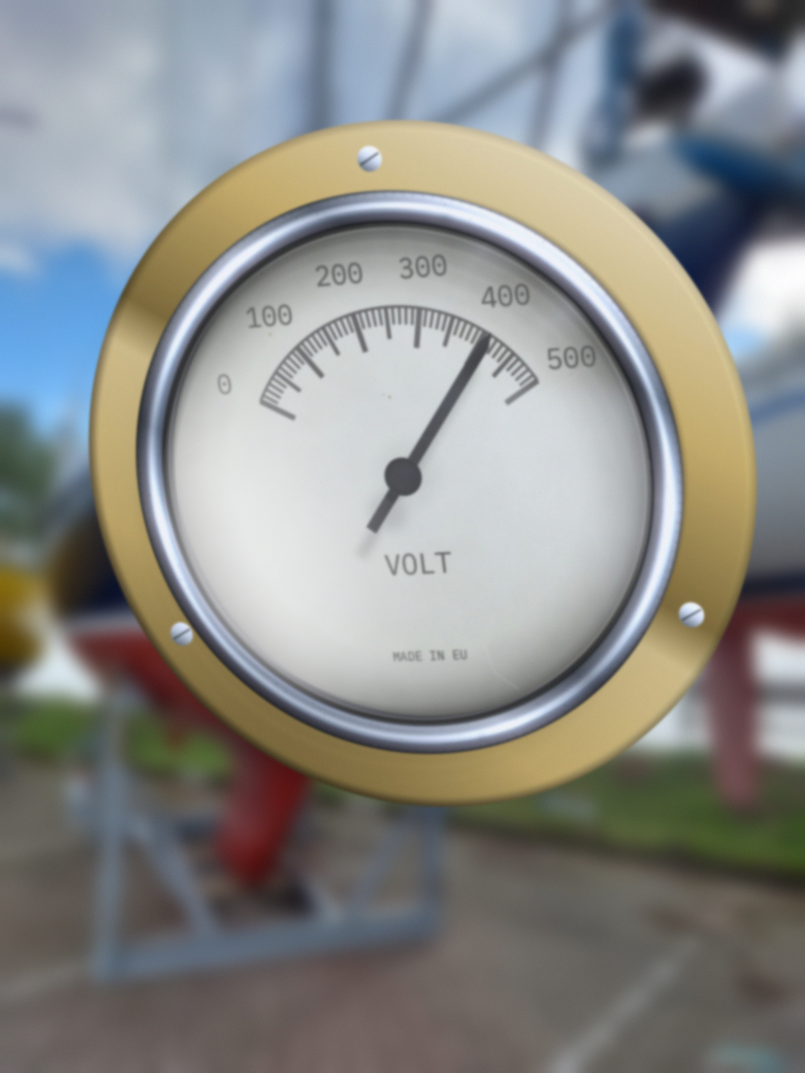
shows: value=410 unit=V
